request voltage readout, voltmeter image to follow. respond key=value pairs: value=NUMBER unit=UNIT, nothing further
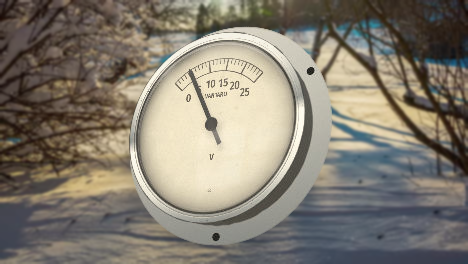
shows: value=5 unit=V
